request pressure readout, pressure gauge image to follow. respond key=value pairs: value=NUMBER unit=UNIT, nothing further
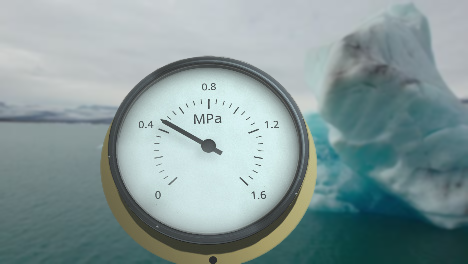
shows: value=0.45 unit=MPa
